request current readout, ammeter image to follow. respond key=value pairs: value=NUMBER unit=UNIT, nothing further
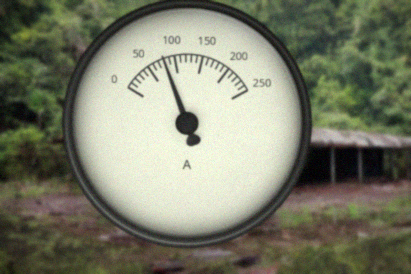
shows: value=80 unit=A
